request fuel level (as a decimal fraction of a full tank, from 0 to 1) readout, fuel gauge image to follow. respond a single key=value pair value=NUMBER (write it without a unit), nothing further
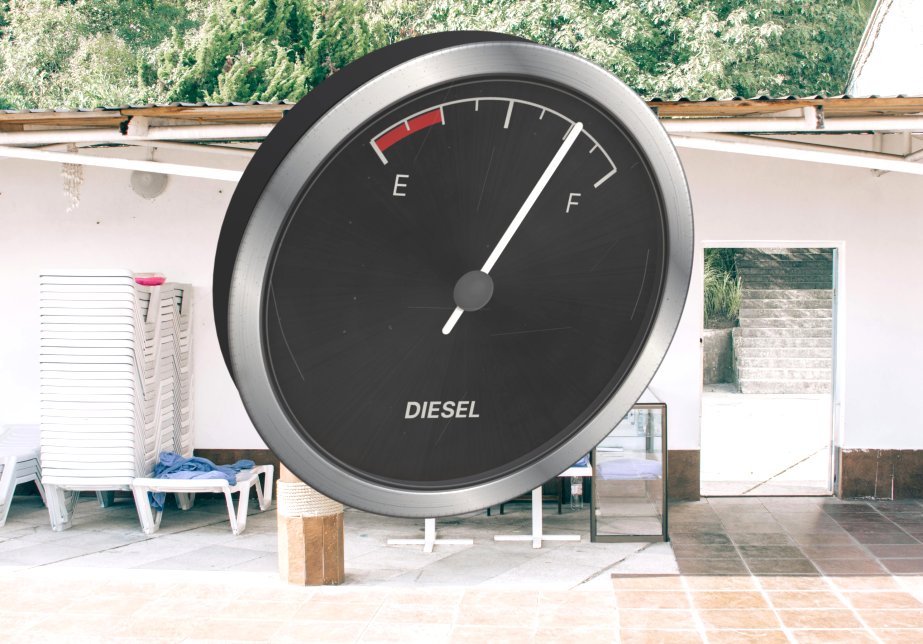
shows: value=0.75
